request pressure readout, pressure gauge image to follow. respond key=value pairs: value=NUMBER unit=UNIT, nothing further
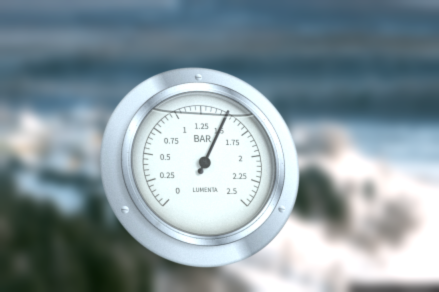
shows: value=1.5 unit=bar
